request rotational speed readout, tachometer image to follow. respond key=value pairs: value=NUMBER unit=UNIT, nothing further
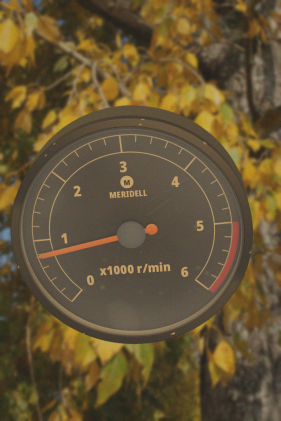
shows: value=800 unit=rpm
